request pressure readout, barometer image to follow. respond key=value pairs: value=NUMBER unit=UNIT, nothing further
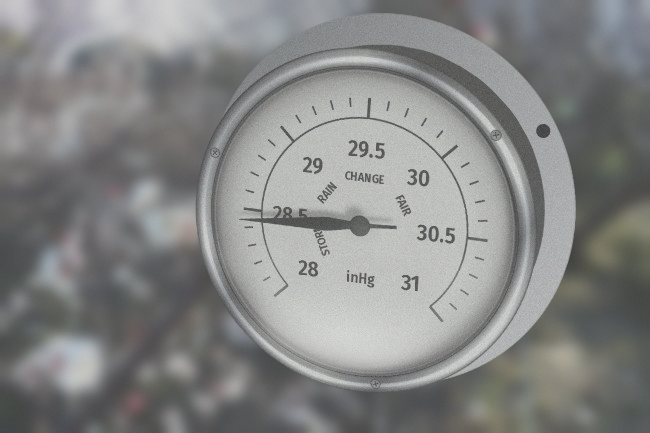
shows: value=28.45 unit=inHg
